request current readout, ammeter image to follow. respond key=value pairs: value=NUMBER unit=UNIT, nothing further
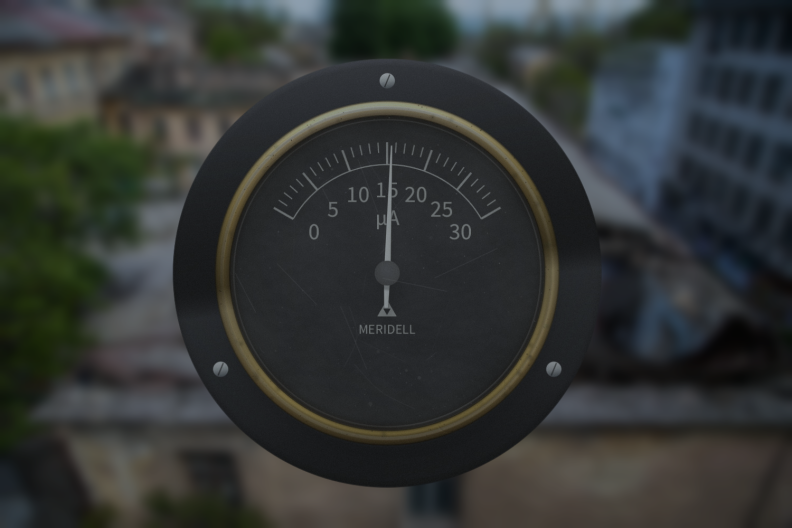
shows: value=15.5 unit=µA
